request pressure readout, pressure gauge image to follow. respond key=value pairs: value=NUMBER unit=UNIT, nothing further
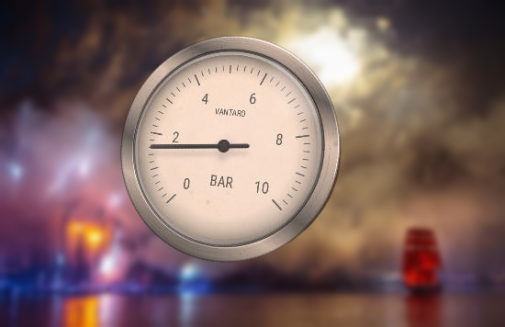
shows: value=1.6 unit=bar
